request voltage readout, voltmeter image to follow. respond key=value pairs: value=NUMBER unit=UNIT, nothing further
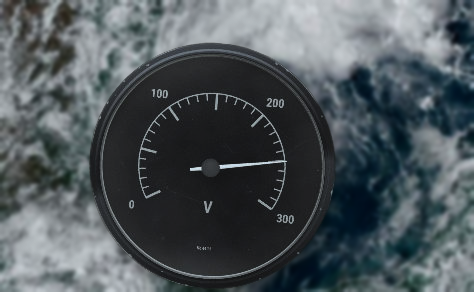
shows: value=250 unit=V
